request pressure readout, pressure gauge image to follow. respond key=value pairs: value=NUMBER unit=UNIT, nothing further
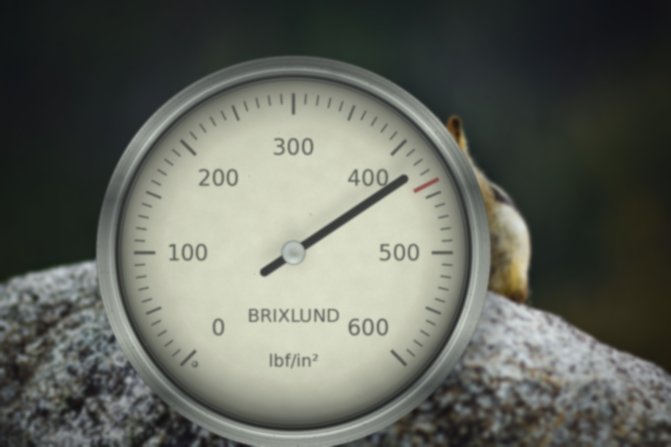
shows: value=425 unit=psi
